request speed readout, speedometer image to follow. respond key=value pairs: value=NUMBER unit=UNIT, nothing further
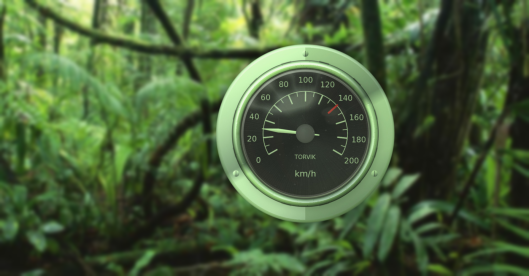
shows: value=30 unit=km/h
